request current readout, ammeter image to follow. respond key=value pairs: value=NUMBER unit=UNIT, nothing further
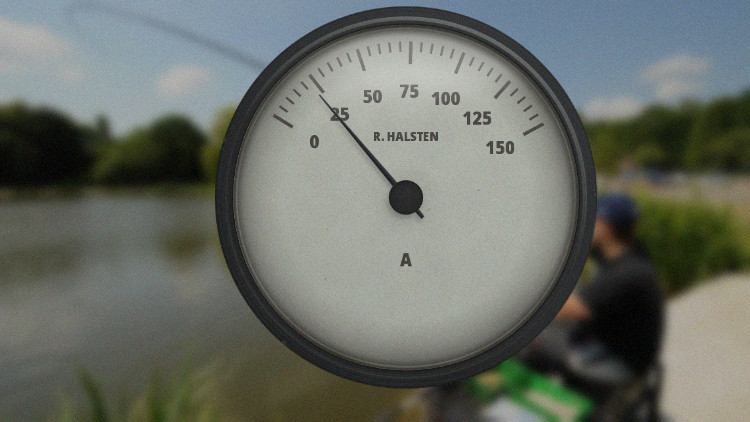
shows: value=22.5 unit=A
